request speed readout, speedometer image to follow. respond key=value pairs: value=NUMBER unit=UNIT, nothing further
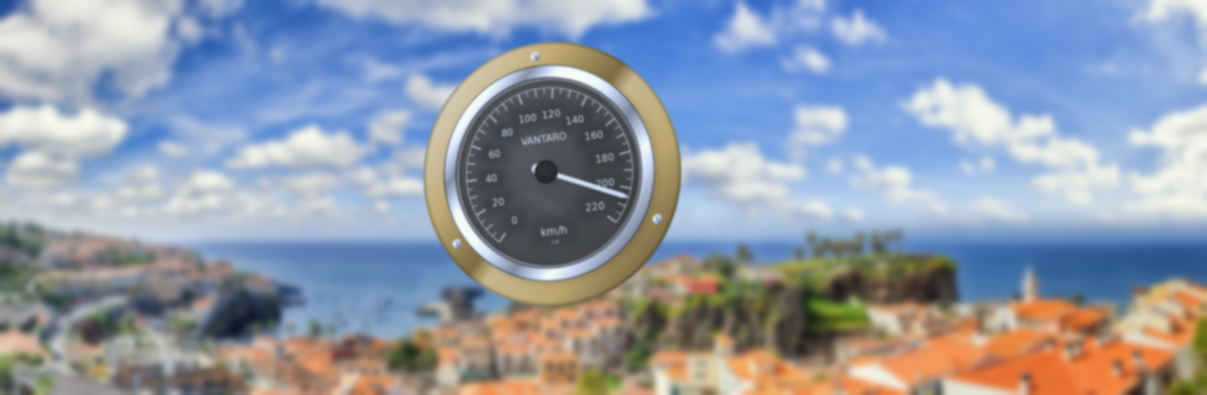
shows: value=205 unit=km/h
